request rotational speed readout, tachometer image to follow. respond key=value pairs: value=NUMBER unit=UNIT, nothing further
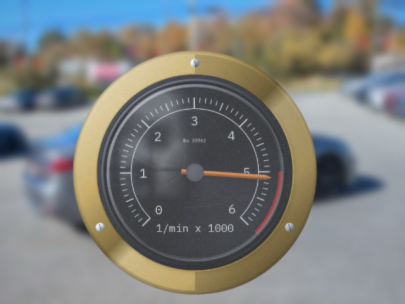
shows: value=5100 unit=rpm
